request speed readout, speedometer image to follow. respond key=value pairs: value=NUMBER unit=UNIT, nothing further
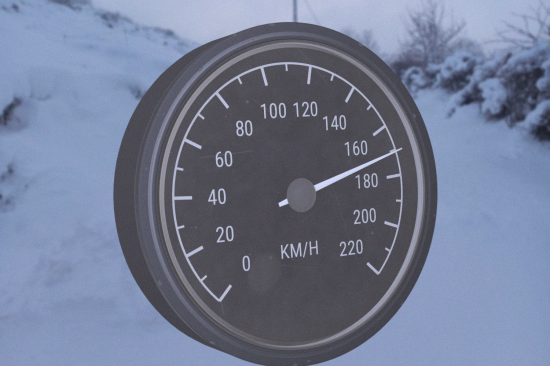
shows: value=170 unit=km/h
